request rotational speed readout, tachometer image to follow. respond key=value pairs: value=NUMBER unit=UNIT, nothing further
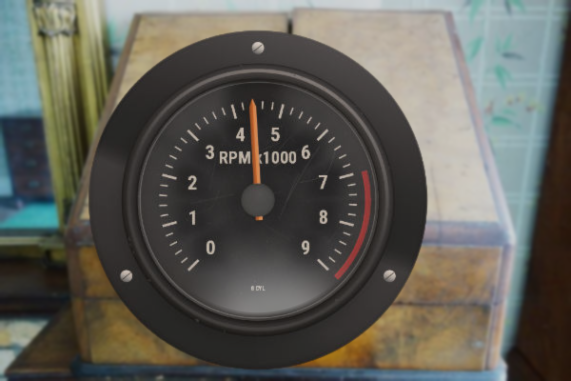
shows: value=4400 unit=rpm
